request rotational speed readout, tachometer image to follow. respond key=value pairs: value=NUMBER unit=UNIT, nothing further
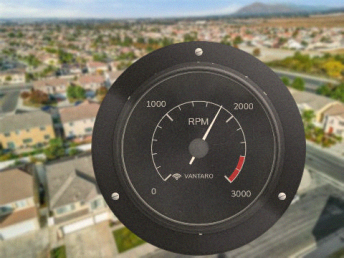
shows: value=1800 unit=rpm
